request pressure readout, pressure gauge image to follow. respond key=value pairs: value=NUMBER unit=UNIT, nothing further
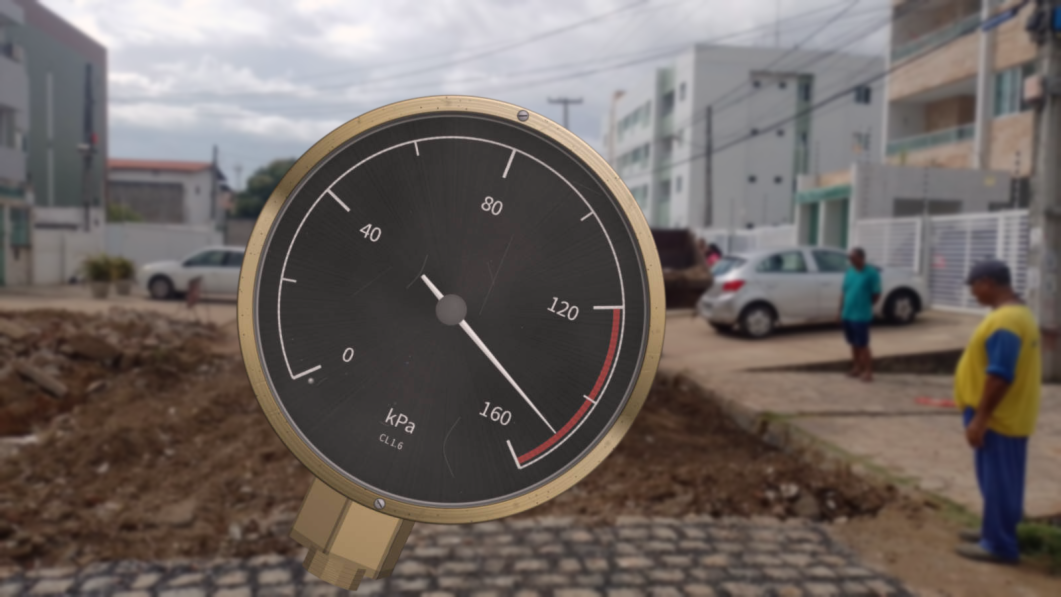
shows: value=150 unit=kPa
